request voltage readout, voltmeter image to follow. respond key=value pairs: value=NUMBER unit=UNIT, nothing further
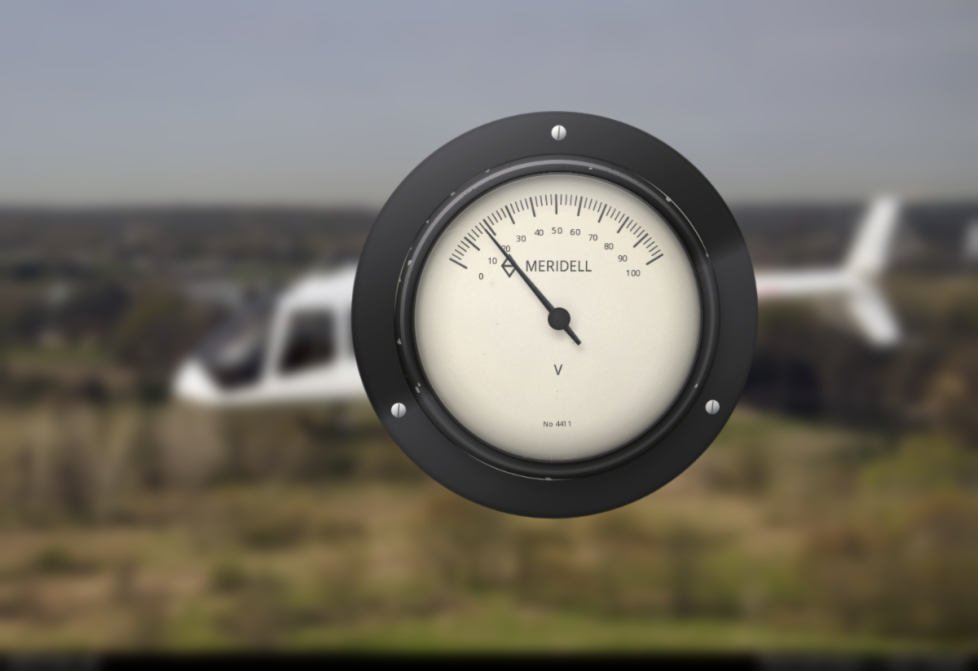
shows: value=18 unit=V
